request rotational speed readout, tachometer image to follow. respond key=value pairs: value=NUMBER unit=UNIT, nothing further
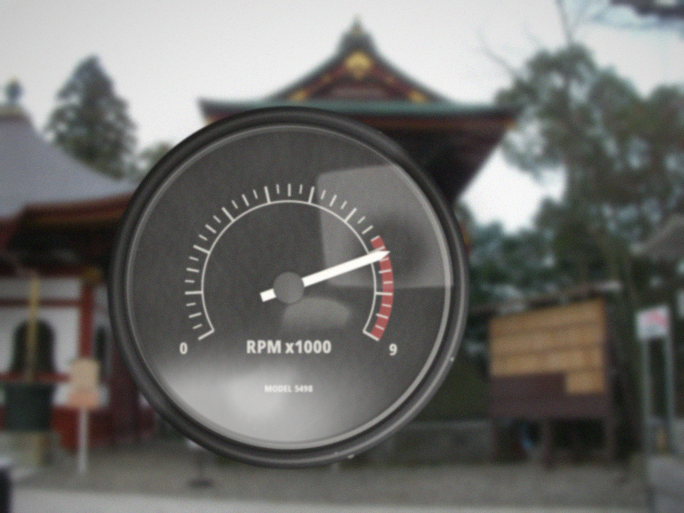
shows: value=7125 unit=rpm
